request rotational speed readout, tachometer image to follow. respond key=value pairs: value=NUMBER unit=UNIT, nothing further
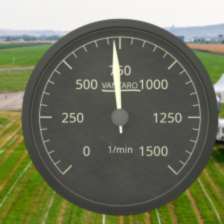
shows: value=725 unit=rpm
